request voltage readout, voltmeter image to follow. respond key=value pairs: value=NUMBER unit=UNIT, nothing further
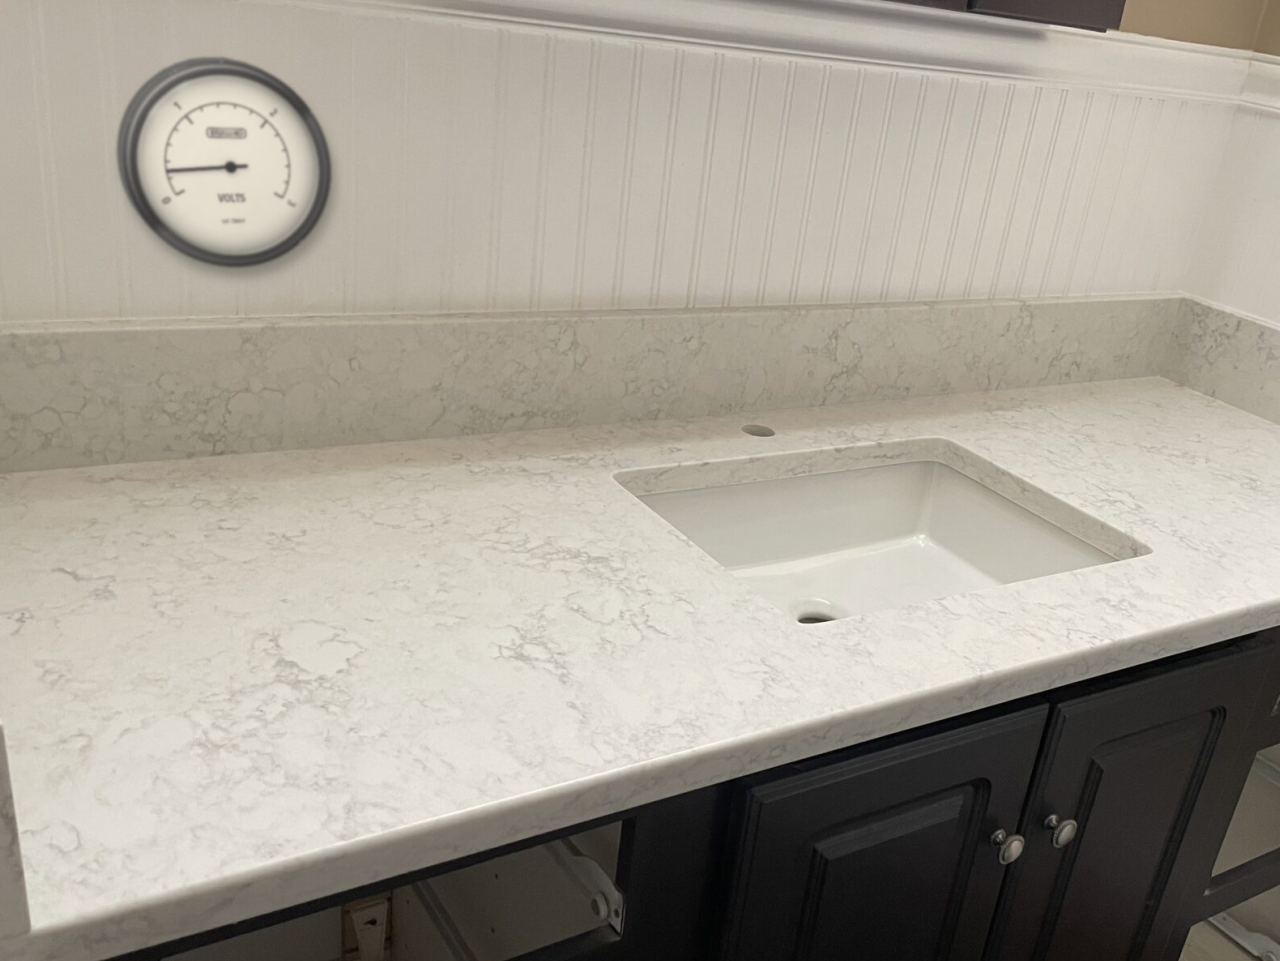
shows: value=0.3 unit=V
